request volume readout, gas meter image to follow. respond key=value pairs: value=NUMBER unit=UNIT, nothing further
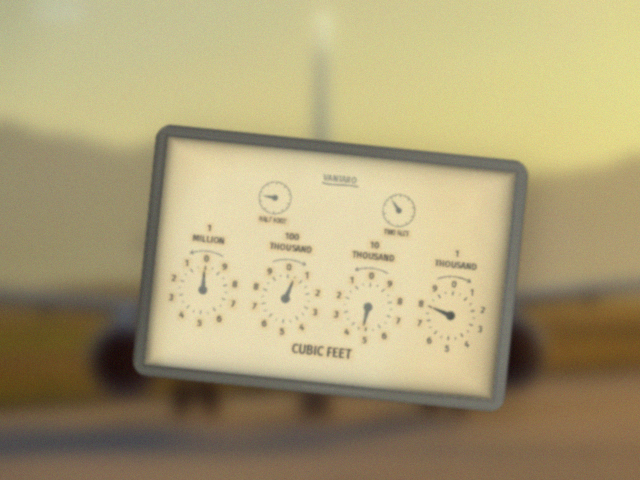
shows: value=4800 unit=ft³
